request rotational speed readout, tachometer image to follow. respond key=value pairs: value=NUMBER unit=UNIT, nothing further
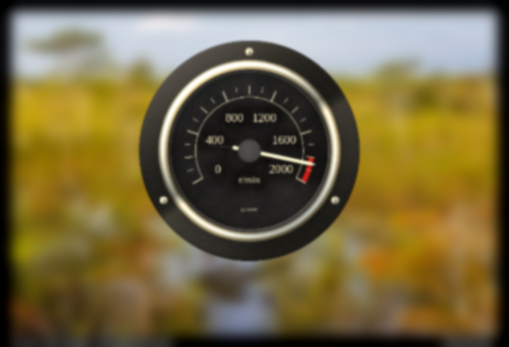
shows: value=1850 unit=rpm
